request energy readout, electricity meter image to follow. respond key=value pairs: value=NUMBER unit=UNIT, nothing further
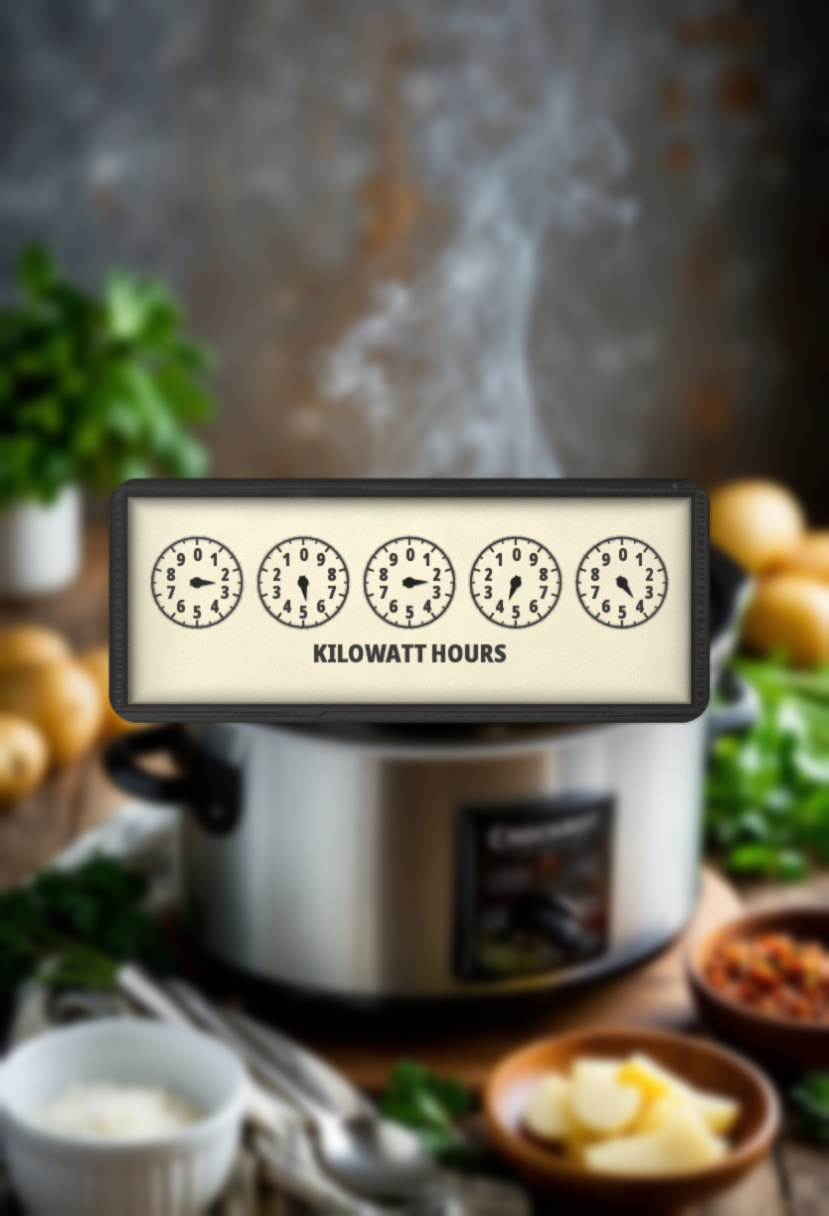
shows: value=25244 unit=kWh
